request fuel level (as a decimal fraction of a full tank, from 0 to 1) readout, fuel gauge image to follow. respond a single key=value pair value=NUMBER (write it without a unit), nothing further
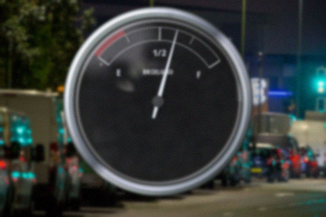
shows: value=0.625
